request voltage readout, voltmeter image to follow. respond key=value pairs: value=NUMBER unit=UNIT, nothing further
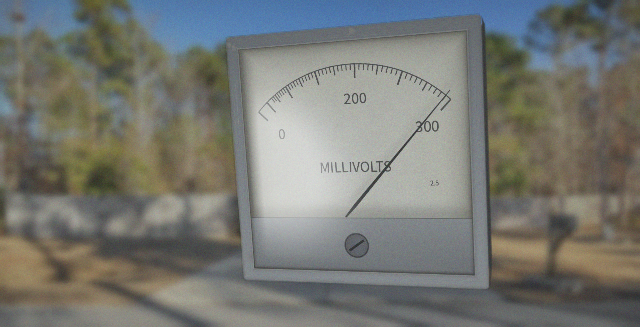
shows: value=295 unit=mV
